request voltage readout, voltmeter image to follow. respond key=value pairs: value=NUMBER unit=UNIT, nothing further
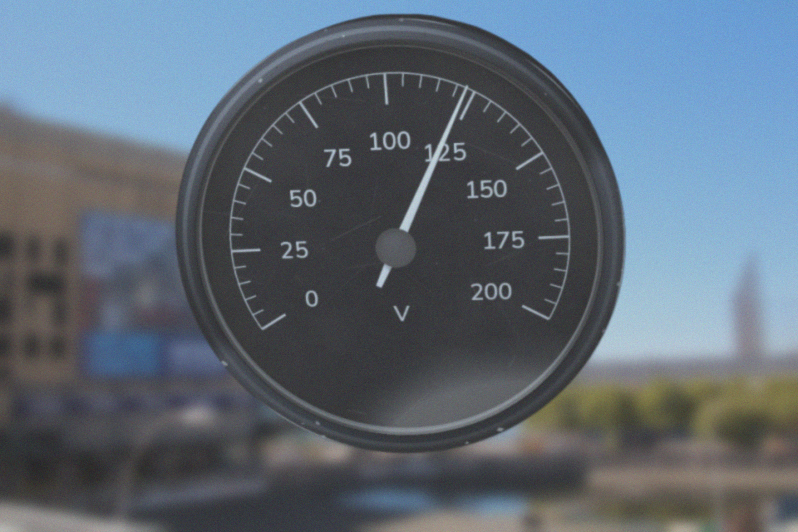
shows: value=122.5 unit=V
